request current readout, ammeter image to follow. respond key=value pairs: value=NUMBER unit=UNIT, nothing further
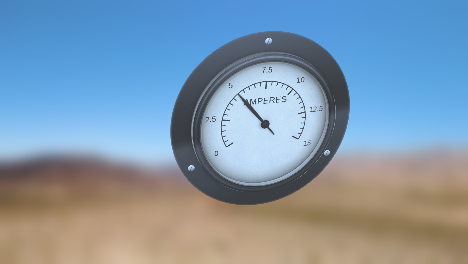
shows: value=5 unit=A
